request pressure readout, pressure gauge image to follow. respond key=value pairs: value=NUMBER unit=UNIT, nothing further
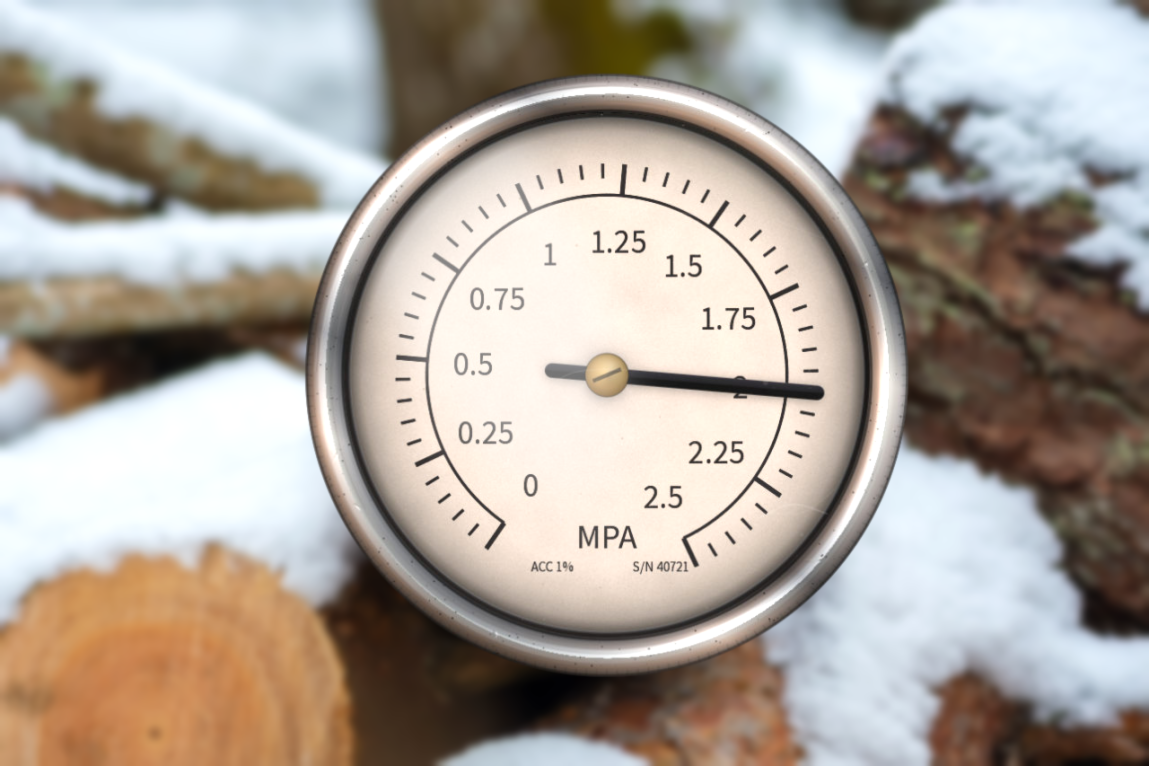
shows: value=2 unit=MPa
